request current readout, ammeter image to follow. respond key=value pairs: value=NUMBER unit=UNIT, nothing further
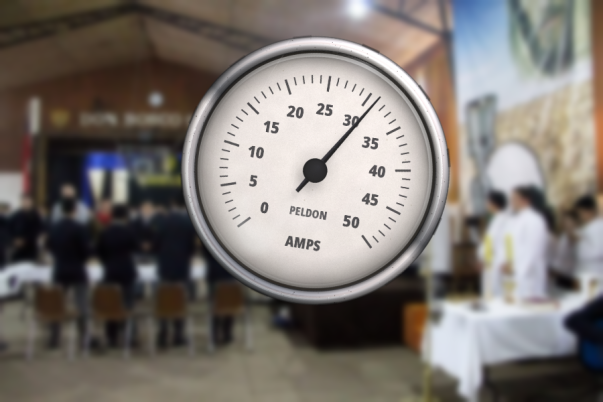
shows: value=31 unit=A
